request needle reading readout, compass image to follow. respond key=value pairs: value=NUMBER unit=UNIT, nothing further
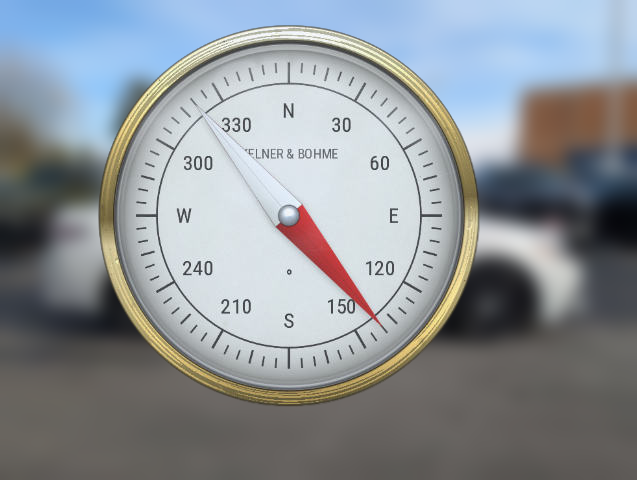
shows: value=140 unit=°
